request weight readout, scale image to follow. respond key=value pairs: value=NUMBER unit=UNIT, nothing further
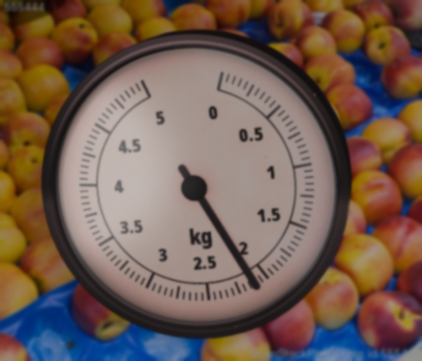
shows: value=2.1 unit=kg
